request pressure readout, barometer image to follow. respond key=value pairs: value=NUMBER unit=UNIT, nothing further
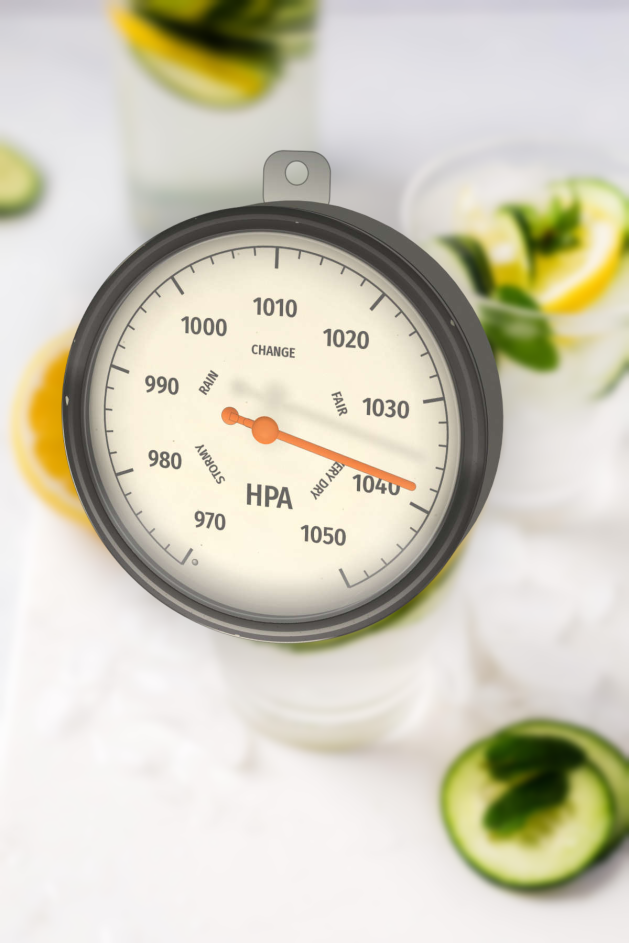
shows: value=1038 unit=hPa
